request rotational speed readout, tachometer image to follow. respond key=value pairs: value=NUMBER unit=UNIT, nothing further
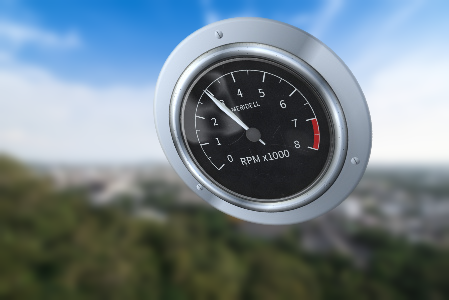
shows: value=3000 unit=rpm
